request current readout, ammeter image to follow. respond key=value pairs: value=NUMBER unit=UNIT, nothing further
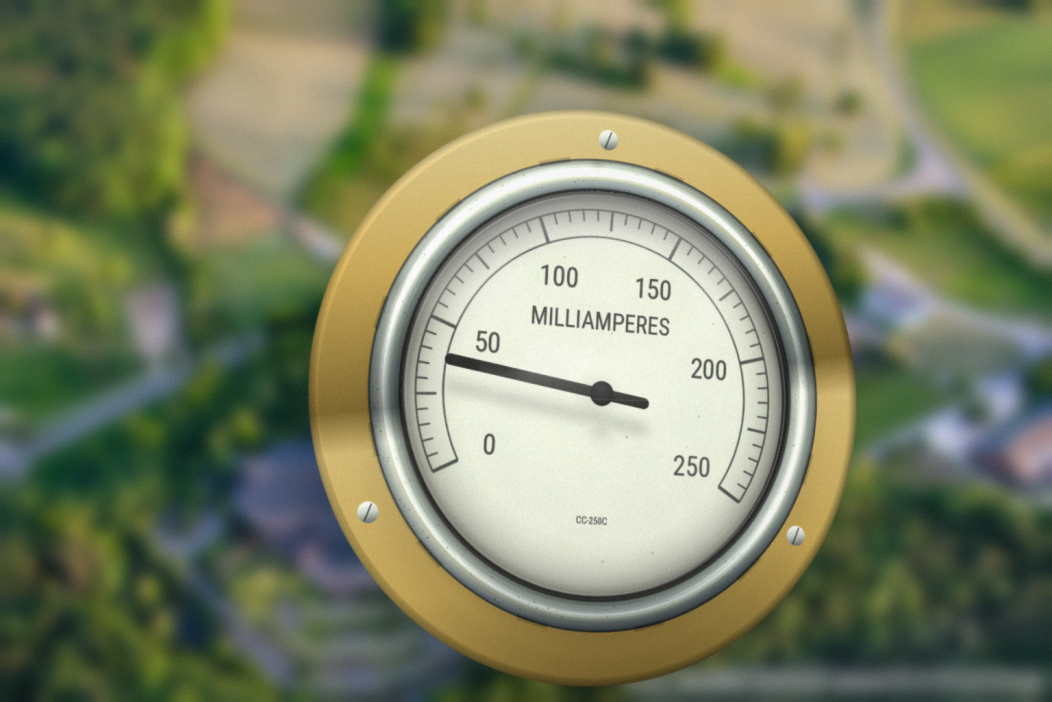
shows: value=37.5 unit=mA
